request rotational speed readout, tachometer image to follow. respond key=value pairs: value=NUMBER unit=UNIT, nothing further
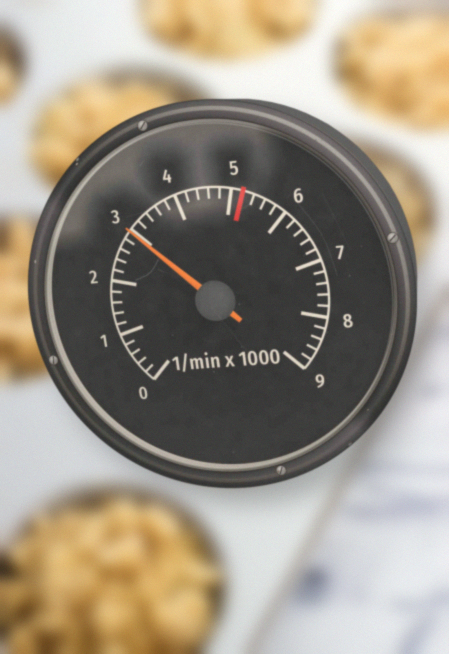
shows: value=3000 unit=rpm
